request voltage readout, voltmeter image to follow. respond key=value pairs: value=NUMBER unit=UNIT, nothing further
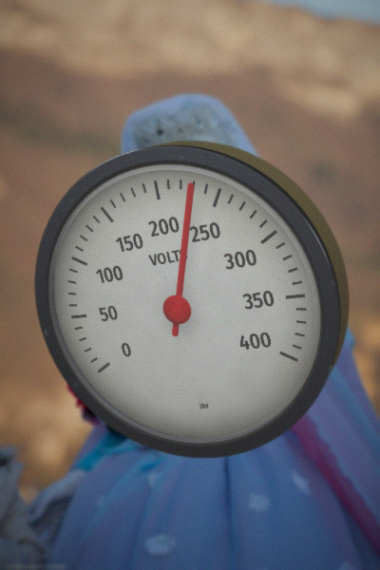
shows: value=230 unit=V
